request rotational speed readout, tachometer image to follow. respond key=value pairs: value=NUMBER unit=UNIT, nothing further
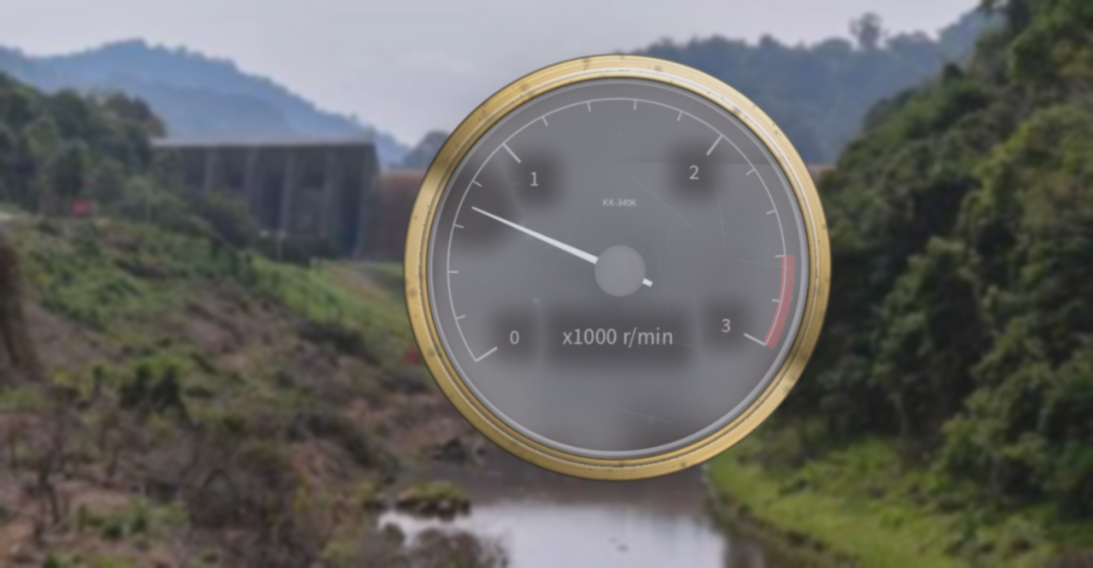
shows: value=700 unit=rpm
